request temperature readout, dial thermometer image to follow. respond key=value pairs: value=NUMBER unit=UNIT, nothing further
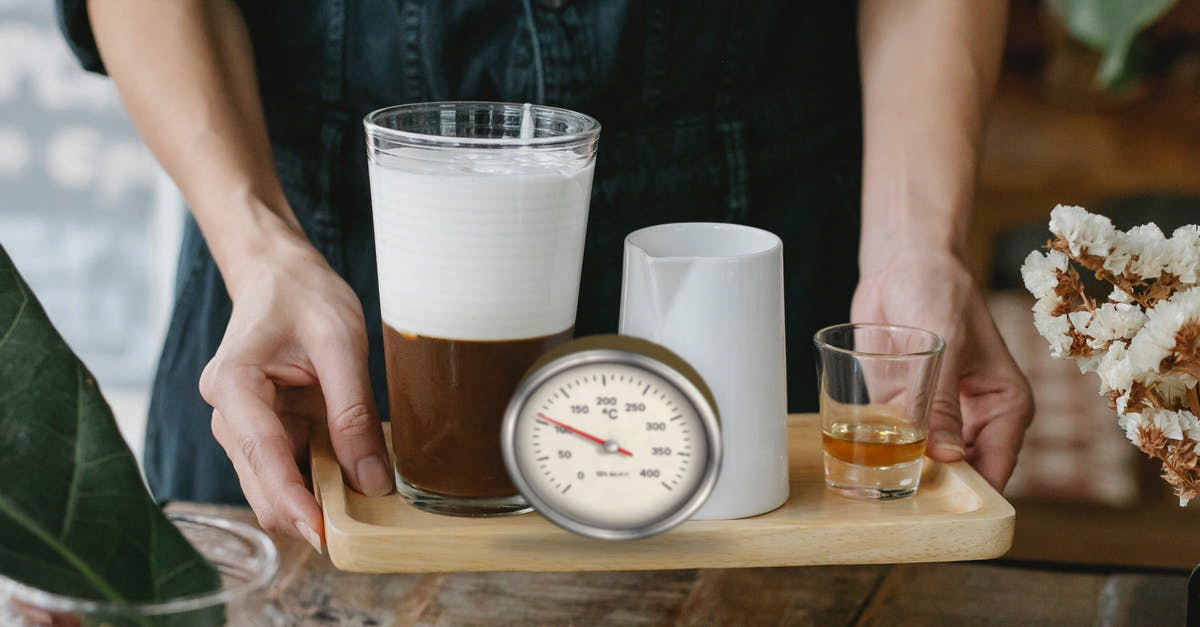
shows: value=110 unit=°C
